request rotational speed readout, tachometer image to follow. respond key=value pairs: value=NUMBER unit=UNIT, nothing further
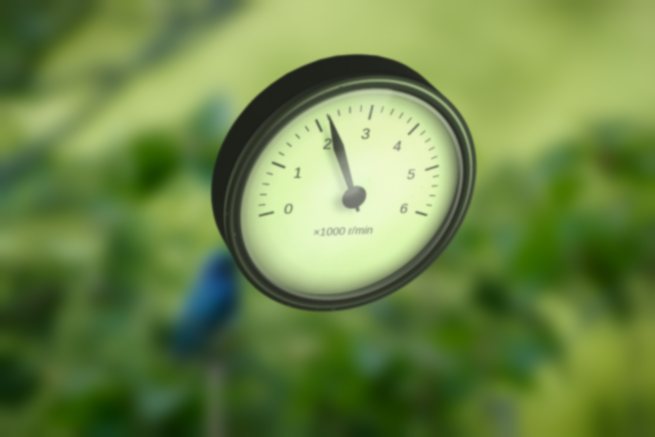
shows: value=2200 unit=rpm
